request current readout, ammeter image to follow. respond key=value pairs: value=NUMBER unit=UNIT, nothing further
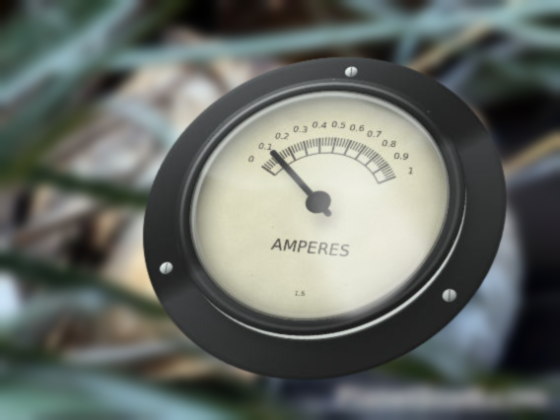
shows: value=0.1 unit=A
